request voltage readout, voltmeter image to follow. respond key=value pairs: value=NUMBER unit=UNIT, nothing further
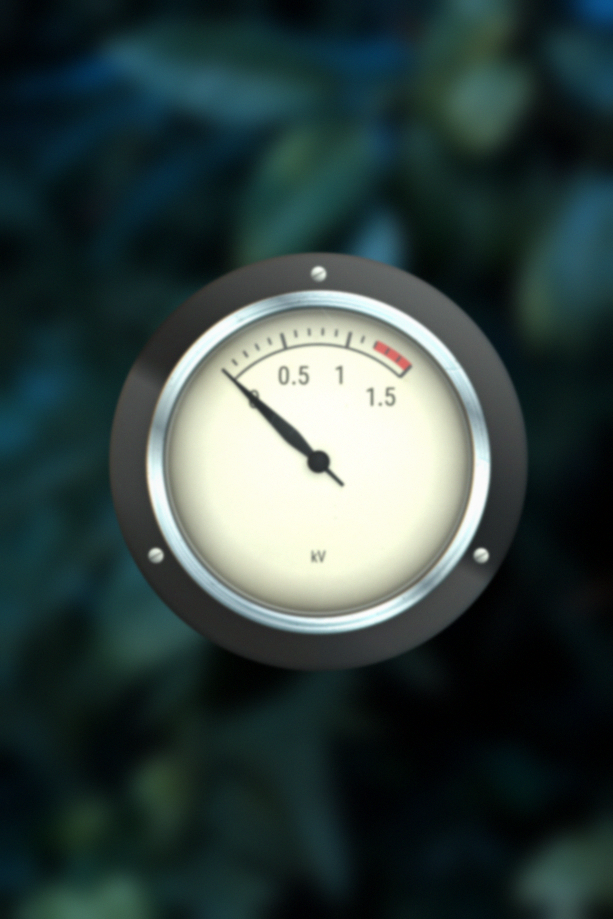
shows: value=0 unit=kV
